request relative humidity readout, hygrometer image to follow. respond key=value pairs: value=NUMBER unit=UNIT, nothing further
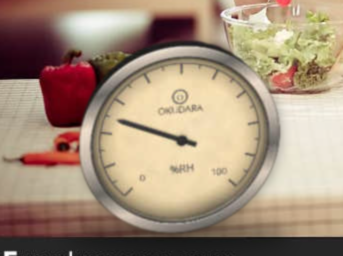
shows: value=25 unit=%
